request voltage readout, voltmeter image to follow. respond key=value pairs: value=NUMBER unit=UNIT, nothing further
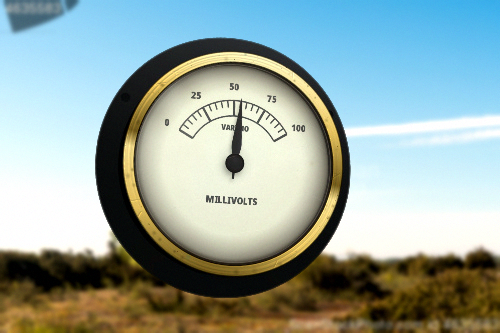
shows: value=55 unit=mV
